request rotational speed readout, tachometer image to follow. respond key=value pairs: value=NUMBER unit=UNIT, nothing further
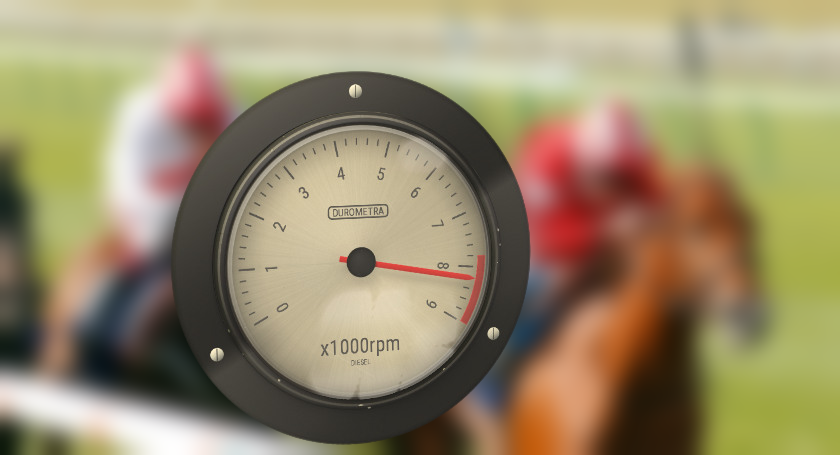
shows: value=8200 unit=rpm
